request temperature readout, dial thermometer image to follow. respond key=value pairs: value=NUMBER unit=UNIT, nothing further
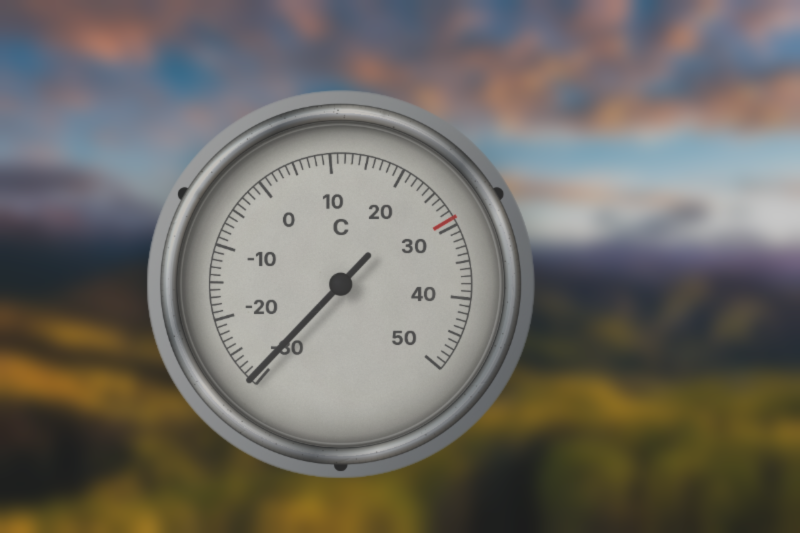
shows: value=-29 unit=°C
